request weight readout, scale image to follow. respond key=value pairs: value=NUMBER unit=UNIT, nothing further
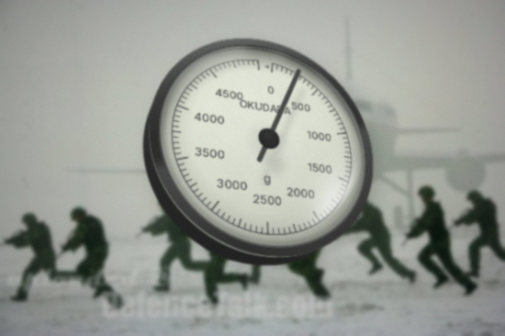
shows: value=250 unit=g
